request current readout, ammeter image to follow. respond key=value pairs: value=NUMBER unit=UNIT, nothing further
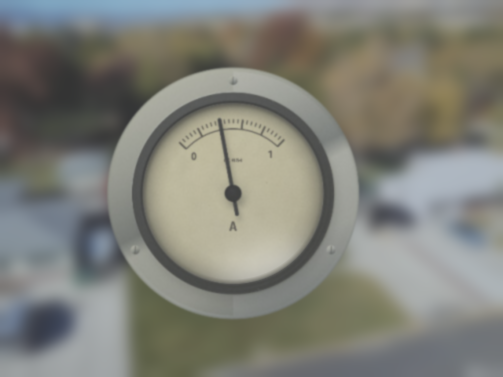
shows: value=0.4 unit=A
